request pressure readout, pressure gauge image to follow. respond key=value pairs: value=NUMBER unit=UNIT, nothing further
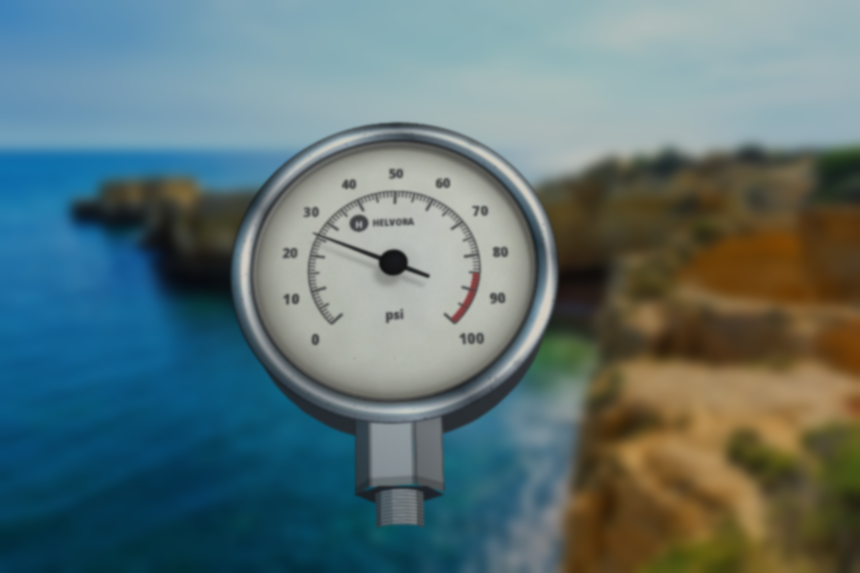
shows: value=25 unit=psi
